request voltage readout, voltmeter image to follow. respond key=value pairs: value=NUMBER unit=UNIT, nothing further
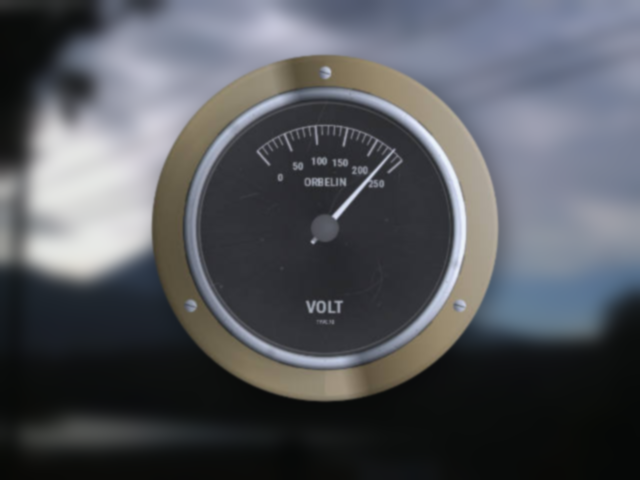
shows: value=230 unit=V
